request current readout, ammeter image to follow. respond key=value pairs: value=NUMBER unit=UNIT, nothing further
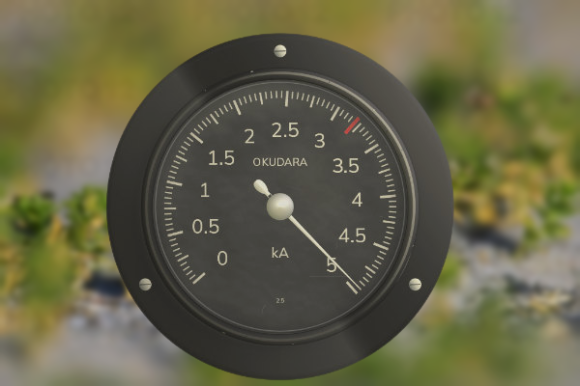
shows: value=4.95 unit=kA
